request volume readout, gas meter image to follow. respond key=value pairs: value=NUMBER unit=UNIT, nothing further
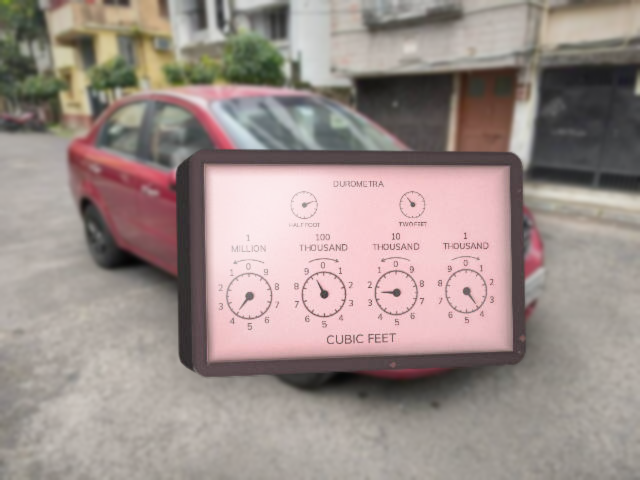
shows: value=392400 unit=ft³
